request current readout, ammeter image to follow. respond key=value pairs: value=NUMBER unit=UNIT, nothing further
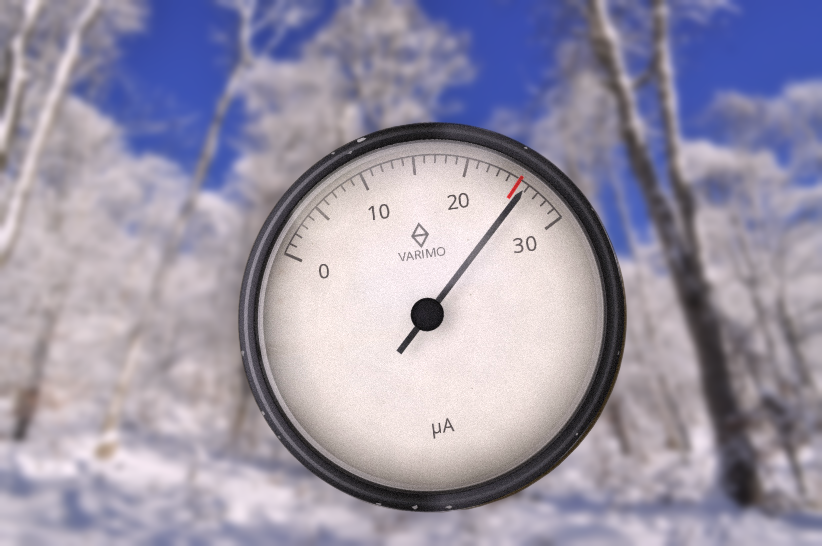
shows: value=26 unit=µA
